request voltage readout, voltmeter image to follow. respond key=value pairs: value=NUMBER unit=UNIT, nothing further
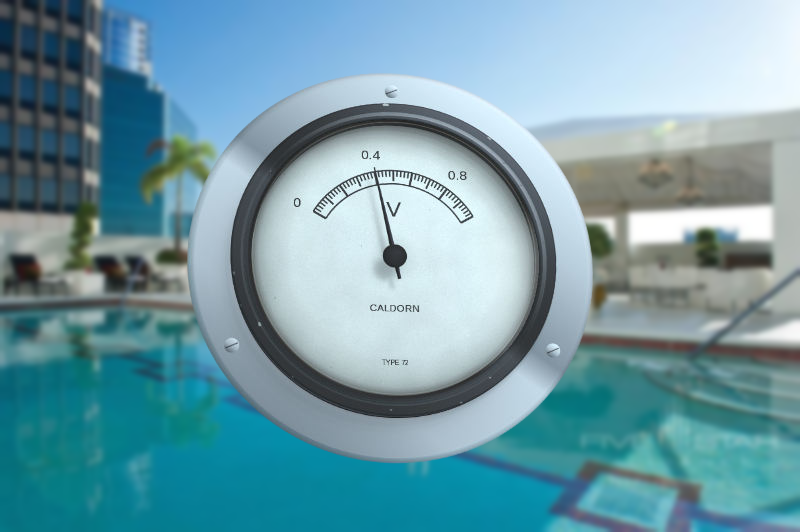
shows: value=0.4 unit=V
